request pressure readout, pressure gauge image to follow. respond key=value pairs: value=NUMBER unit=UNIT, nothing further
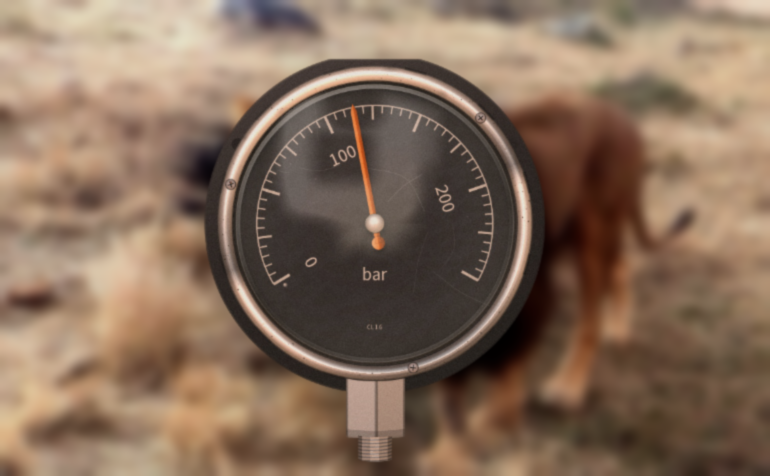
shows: value=115 unit=bar
